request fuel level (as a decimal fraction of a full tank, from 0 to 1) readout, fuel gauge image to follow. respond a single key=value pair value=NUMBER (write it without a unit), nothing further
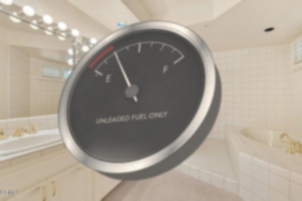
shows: value=0.25
